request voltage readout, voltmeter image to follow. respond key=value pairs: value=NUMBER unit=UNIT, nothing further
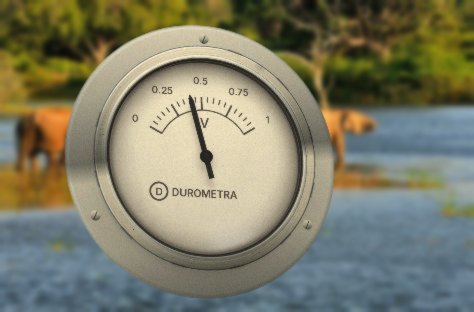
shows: value=0.4 unit=V
